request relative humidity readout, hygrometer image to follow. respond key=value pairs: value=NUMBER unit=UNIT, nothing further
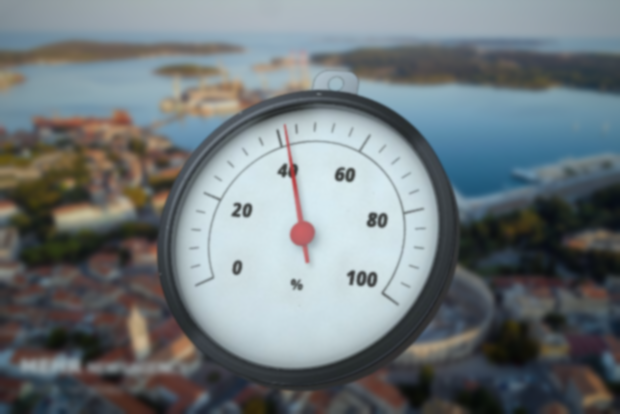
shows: value=42 unit=%
